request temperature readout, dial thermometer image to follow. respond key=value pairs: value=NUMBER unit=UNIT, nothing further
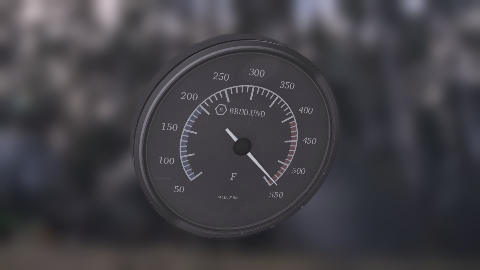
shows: value=540 unit=°F
